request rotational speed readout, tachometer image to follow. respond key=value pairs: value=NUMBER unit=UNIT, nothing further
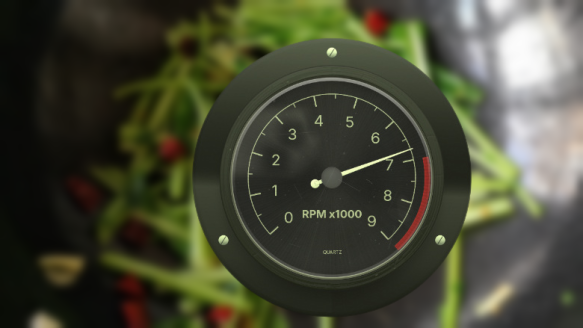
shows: value=6750 unit=rpm
